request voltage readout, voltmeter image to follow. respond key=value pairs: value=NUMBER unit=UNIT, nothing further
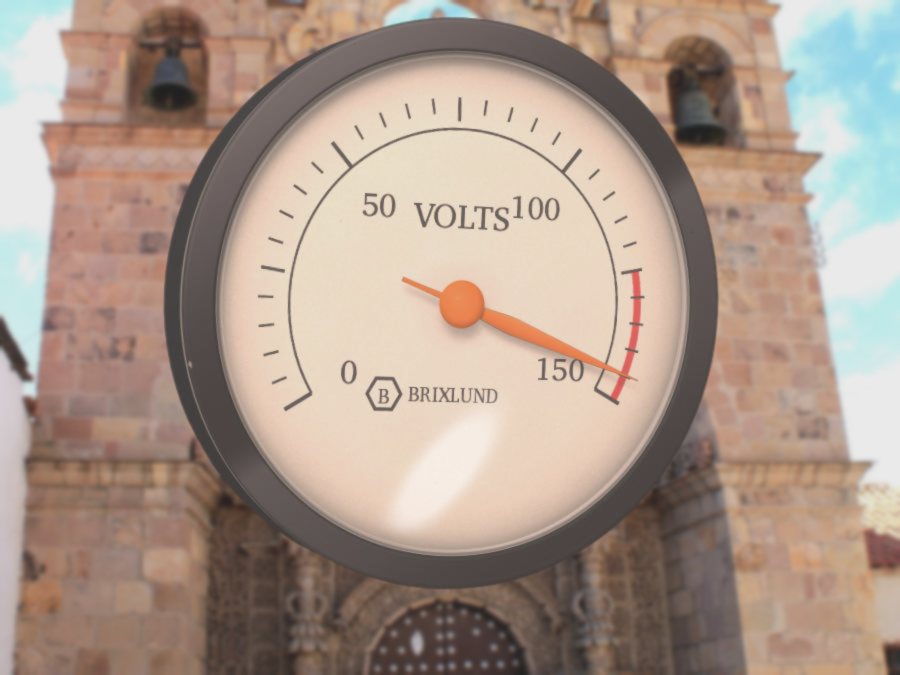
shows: value=145 unit=V
